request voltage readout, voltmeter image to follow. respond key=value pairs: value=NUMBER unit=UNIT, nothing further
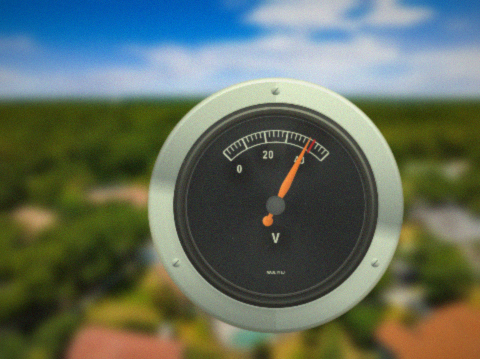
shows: value=40 unit=V
